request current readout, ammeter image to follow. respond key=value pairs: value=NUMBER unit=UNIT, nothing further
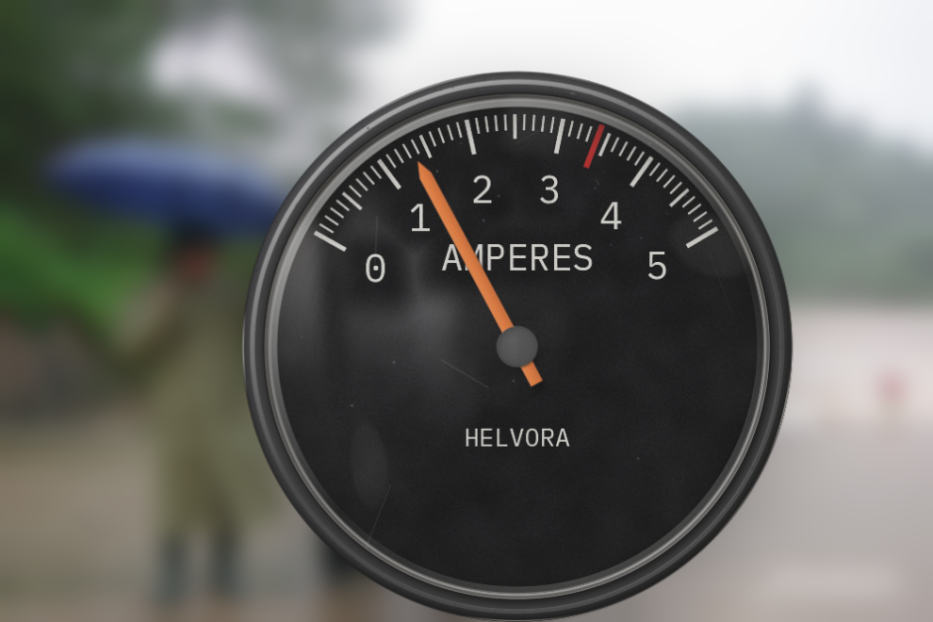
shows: value=1.35 unit=A
